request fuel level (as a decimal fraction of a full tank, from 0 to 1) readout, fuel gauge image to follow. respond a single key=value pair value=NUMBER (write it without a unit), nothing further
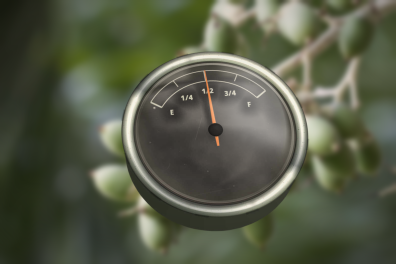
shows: value=0.5
